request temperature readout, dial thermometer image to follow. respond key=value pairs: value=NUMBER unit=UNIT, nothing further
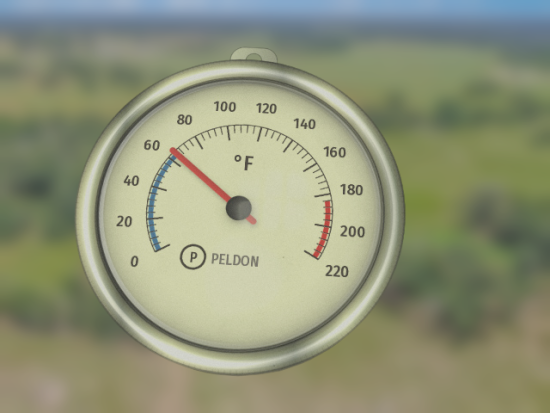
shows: value=64 unit=°F
